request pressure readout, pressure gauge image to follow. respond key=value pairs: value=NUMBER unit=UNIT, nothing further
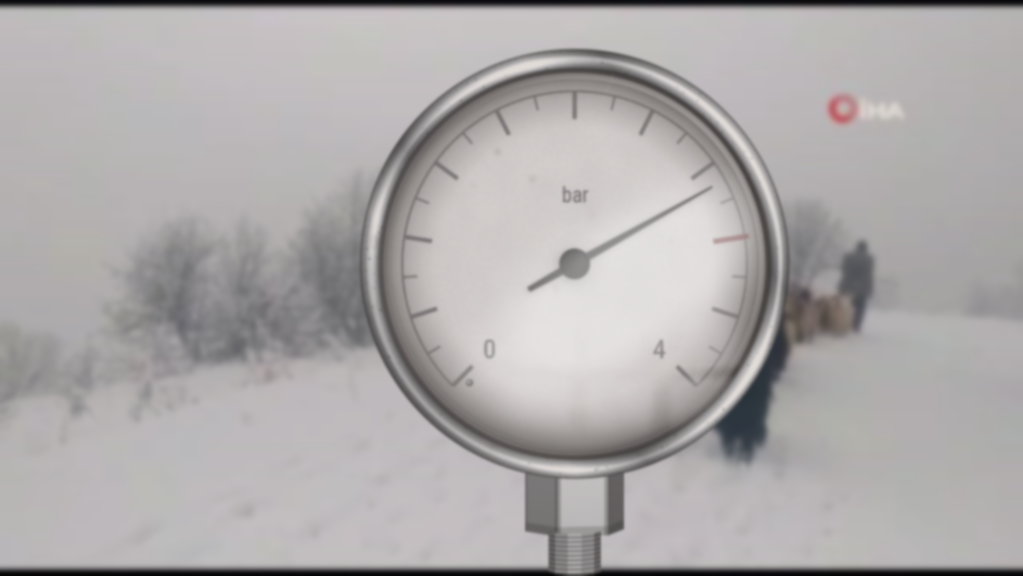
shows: value=2.9 unit=bar
